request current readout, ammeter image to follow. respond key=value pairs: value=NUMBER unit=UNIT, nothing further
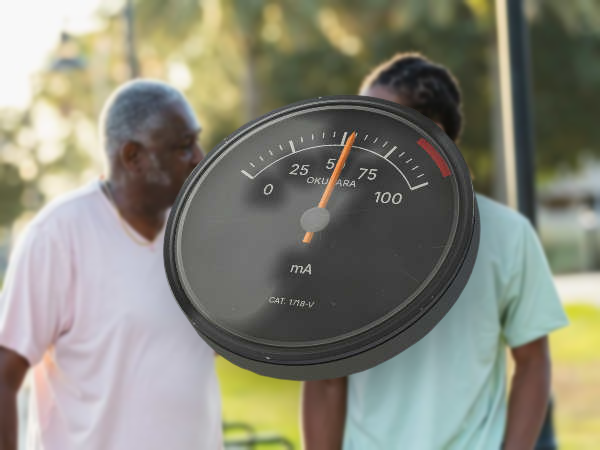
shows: value=55 unit=mA
